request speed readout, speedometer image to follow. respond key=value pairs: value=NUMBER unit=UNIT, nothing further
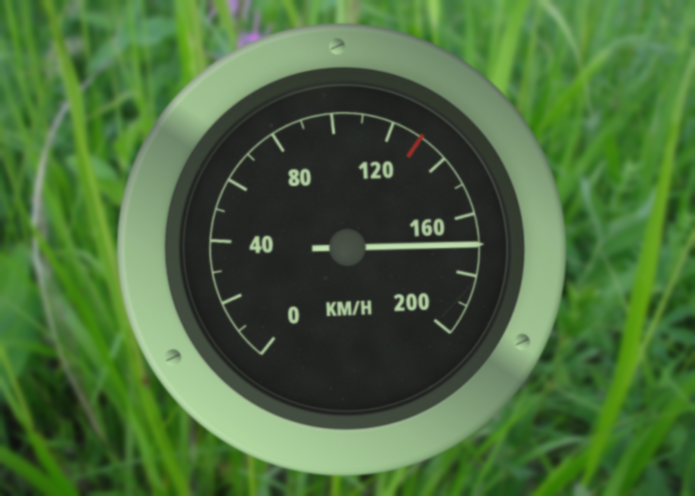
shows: value=170 unit=km/h
